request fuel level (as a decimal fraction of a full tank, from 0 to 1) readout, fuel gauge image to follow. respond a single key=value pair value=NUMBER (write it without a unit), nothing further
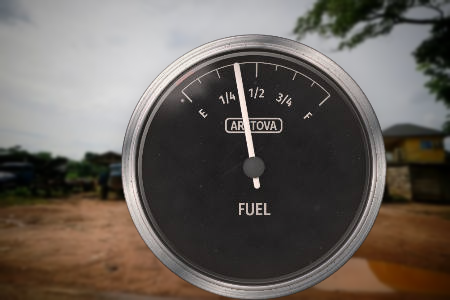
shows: value=0.375
